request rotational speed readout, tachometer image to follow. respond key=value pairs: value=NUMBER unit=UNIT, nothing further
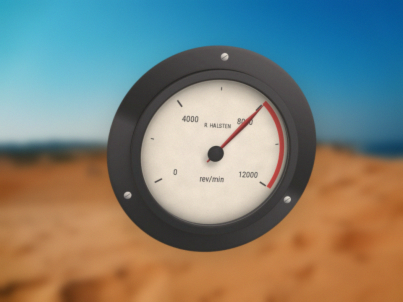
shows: value=8000 unit=rpm
